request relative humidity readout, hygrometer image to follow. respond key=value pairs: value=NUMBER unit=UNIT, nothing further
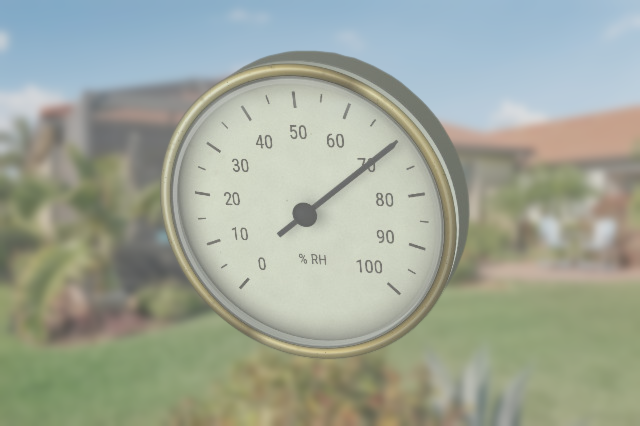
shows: value=70 unit=%
